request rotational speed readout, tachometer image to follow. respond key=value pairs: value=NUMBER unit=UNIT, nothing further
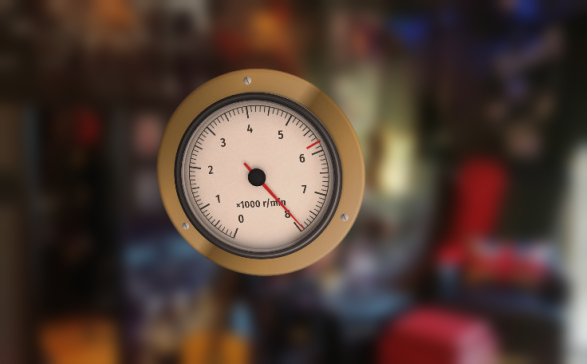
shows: value=7900 unit=rpm
